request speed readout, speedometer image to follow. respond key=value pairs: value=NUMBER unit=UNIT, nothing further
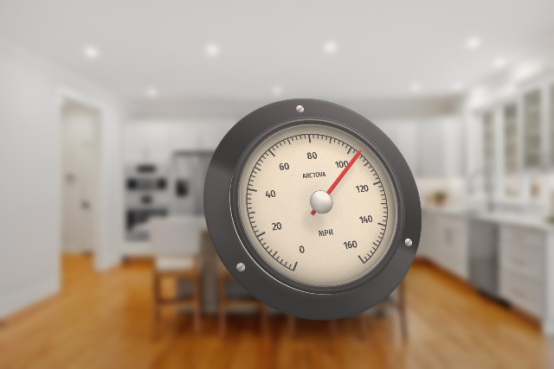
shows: value=104 unit=mph
